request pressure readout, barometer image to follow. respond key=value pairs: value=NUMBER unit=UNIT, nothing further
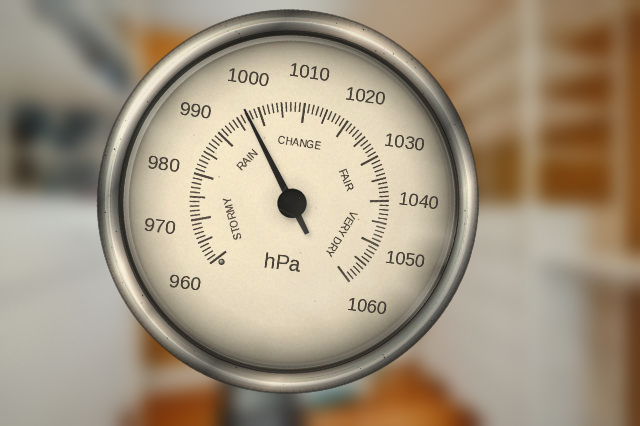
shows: value=997 unit=hPa
